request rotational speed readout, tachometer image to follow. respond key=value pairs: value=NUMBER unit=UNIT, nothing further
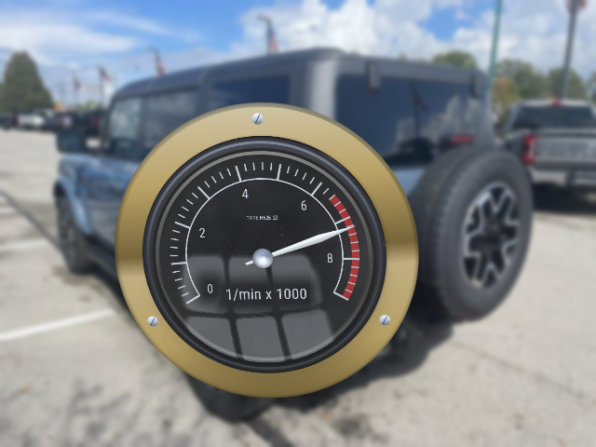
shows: value=7200 unit=rpm
